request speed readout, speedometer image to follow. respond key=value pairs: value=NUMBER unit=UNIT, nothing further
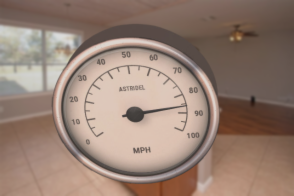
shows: value=85 unit=mph
